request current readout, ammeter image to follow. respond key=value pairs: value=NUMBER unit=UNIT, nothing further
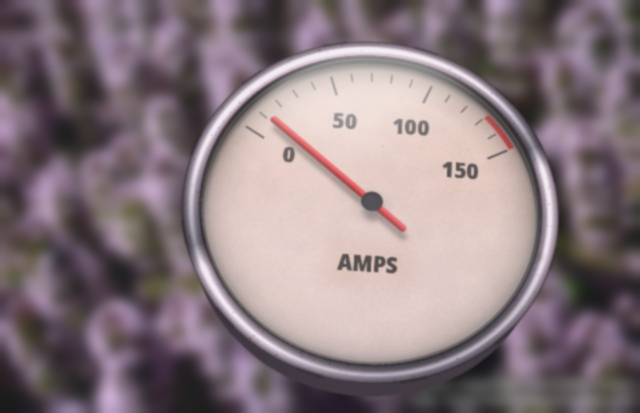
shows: value=10 unit=A
